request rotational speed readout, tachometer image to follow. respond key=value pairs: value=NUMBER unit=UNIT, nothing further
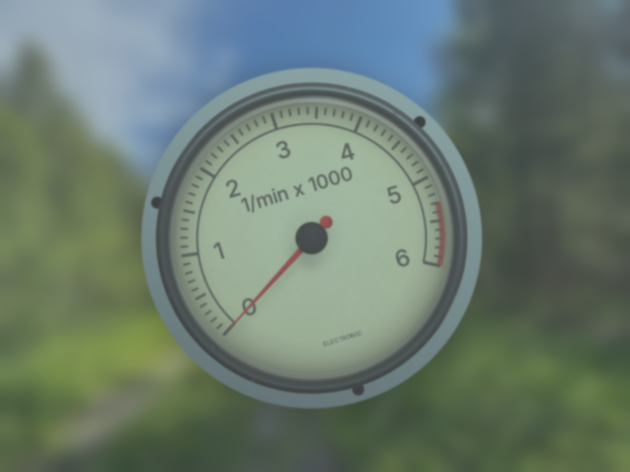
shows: value=0 unit=rpm
